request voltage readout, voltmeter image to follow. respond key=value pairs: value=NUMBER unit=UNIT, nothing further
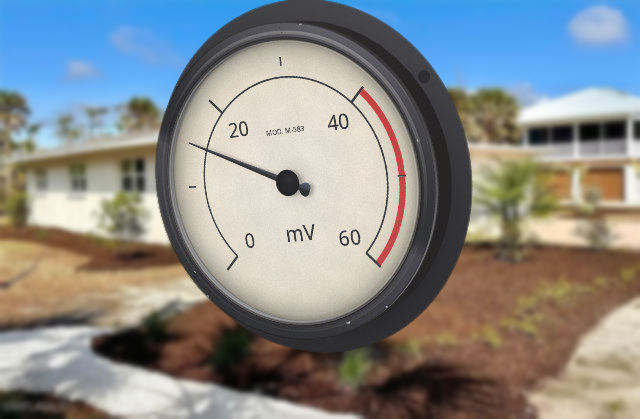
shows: value=15 unit=mV
